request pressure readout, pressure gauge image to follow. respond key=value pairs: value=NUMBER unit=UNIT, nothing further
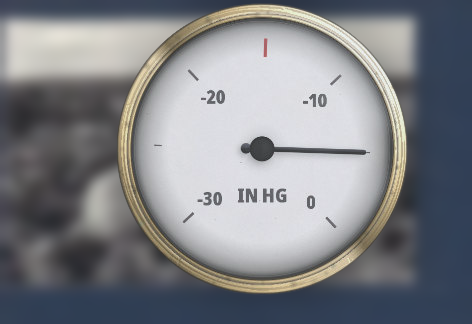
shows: value=-5 unit=inHg
